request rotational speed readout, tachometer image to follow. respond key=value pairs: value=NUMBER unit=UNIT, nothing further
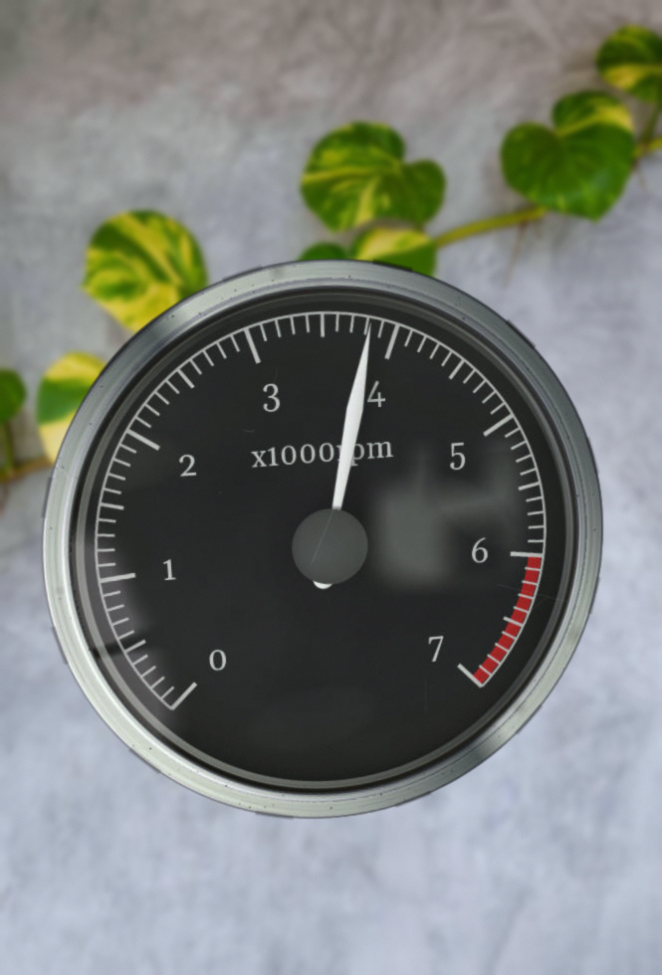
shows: value=3800 unit=rpm
